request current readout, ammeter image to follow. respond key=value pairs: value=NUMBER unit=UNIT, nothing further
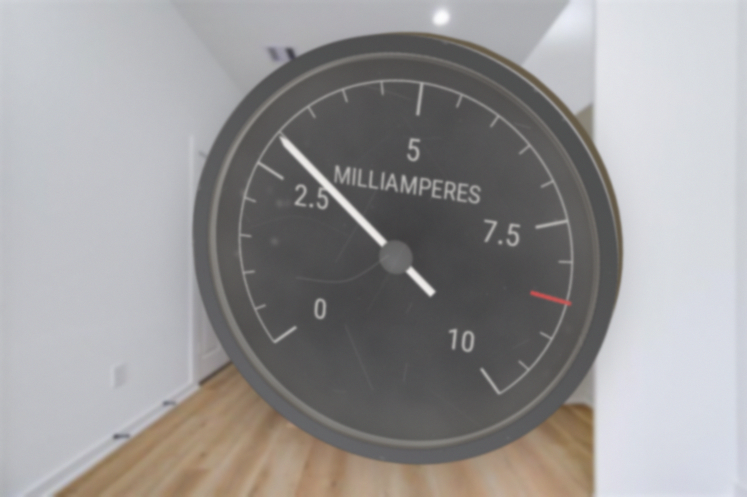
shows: value=3 unit=mA
